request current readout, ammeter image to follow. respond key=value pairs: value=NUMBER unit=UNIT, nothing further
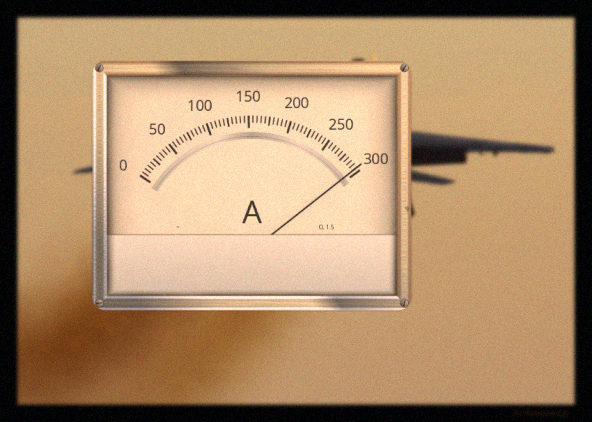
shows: value=295 unit=A
